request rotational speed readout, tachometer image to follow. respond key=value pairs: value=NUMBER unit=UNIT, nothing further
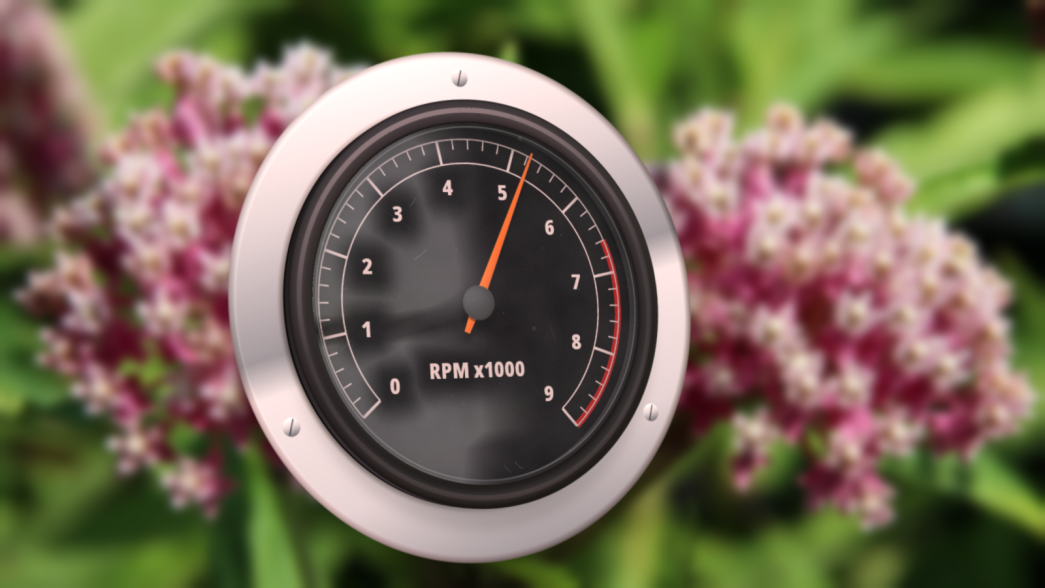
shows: value=5200 unit=rpm
